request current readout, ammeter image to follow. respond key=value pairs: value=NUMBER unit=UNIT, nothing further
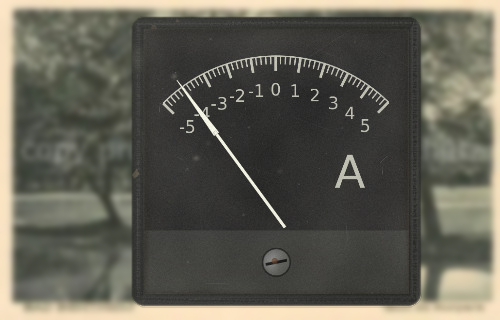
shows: value=-4 unit=A
